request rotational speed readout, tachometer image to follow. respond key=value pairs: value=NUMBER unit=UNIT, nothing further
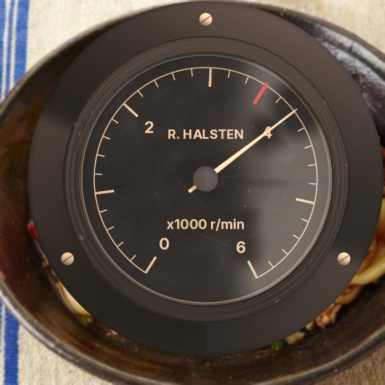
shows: value=4000 unit=rpm
